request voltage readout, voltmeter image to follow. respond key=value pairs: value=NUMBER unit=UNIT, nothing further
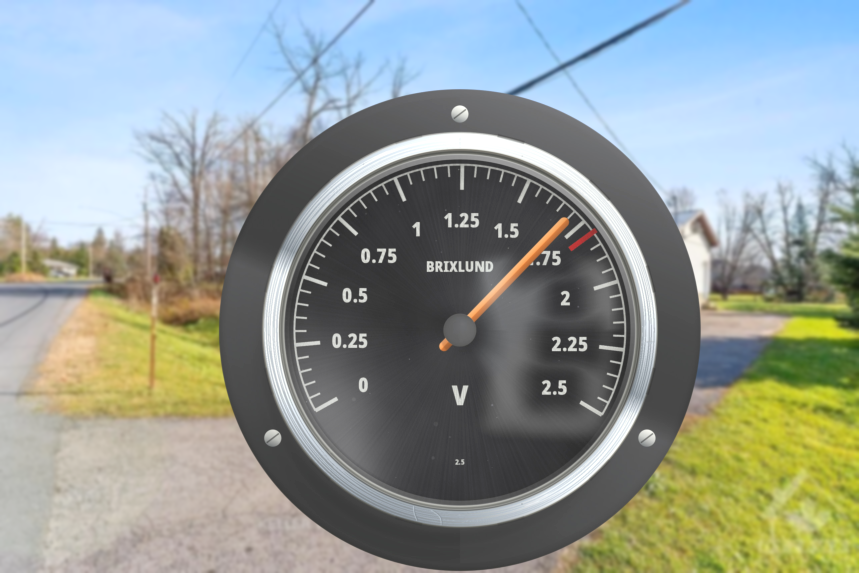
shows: value=1.7 unit=V
